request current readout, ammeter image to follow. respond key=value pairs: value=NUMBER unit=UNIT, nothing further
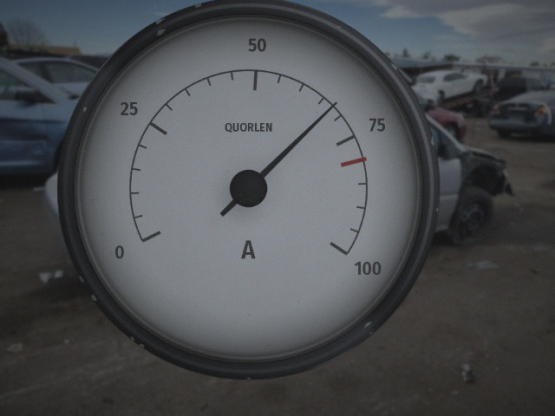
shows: value=67.5 unit=A
